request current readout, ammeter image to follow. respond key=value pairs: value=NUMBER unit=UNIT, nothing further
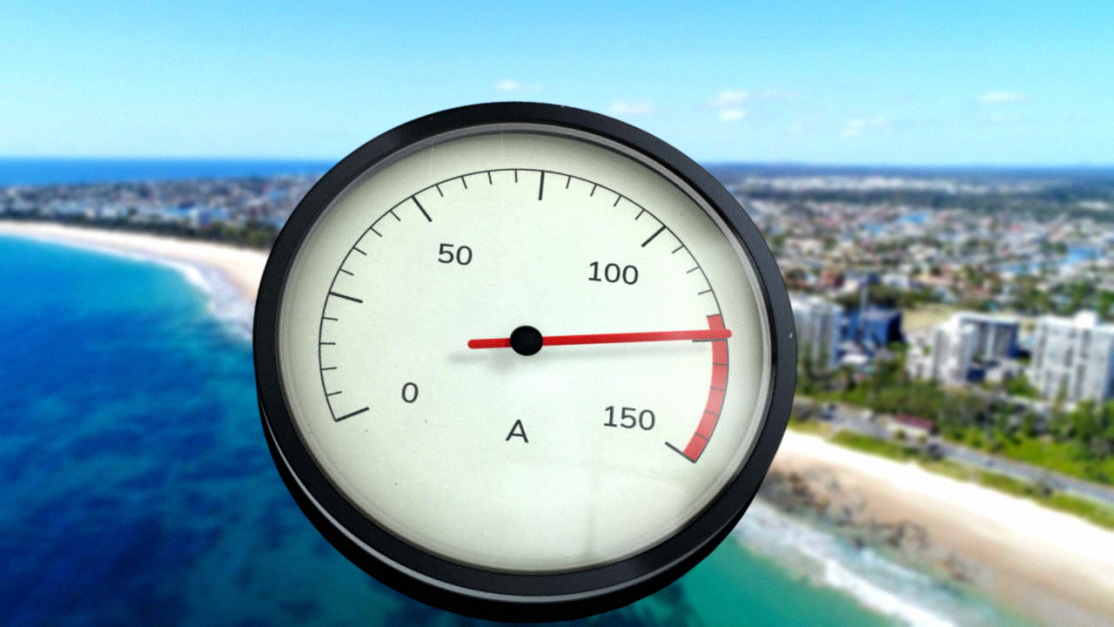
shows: value=125 unit=A
